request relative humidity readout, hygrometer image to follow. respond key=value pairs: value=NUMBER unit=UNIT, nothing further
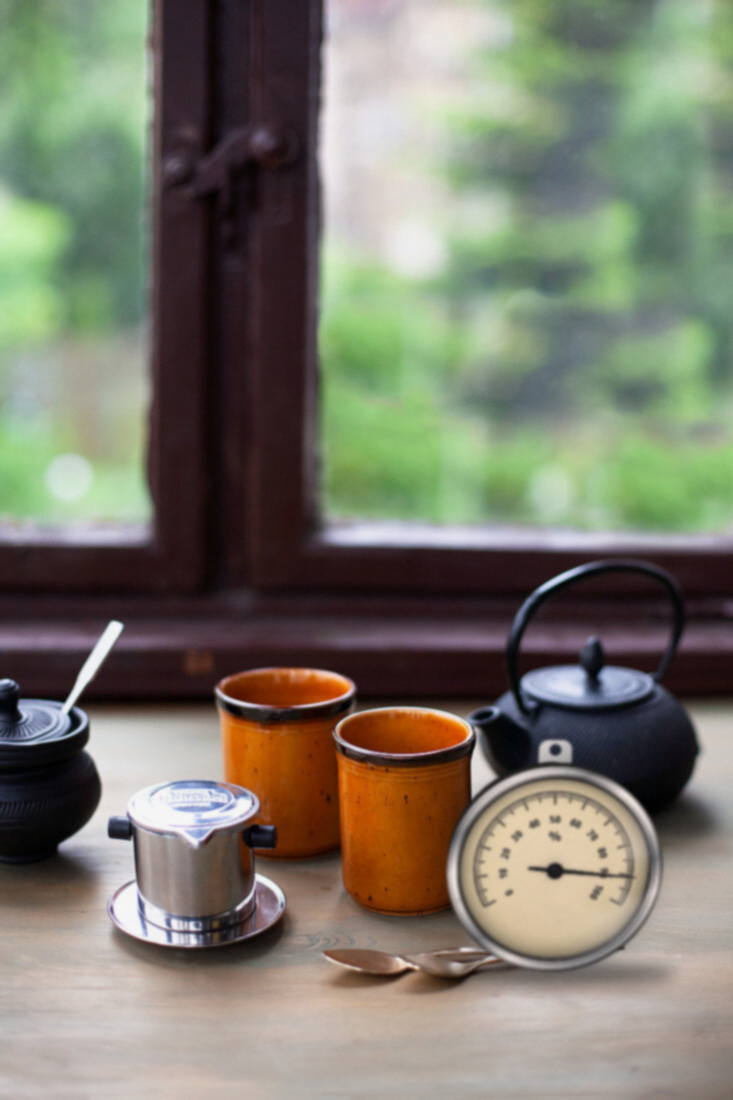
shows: value=90 unit=%
